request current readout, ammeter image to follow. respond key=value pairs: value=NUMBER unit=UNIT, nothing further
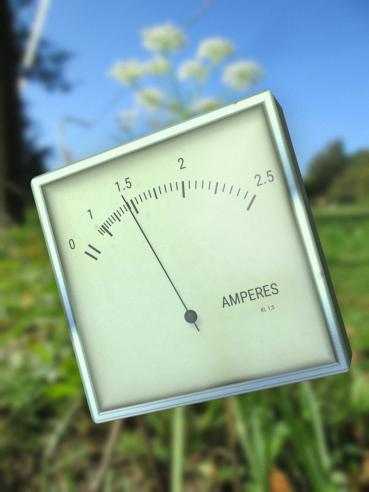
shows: value=1.45 unit=A
